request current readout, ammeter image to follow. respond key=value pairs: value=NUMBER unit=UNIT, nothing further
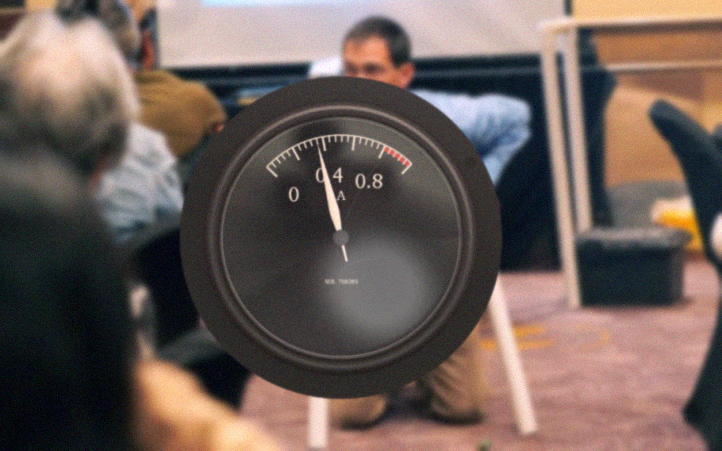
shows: value=0.36 unit=A
